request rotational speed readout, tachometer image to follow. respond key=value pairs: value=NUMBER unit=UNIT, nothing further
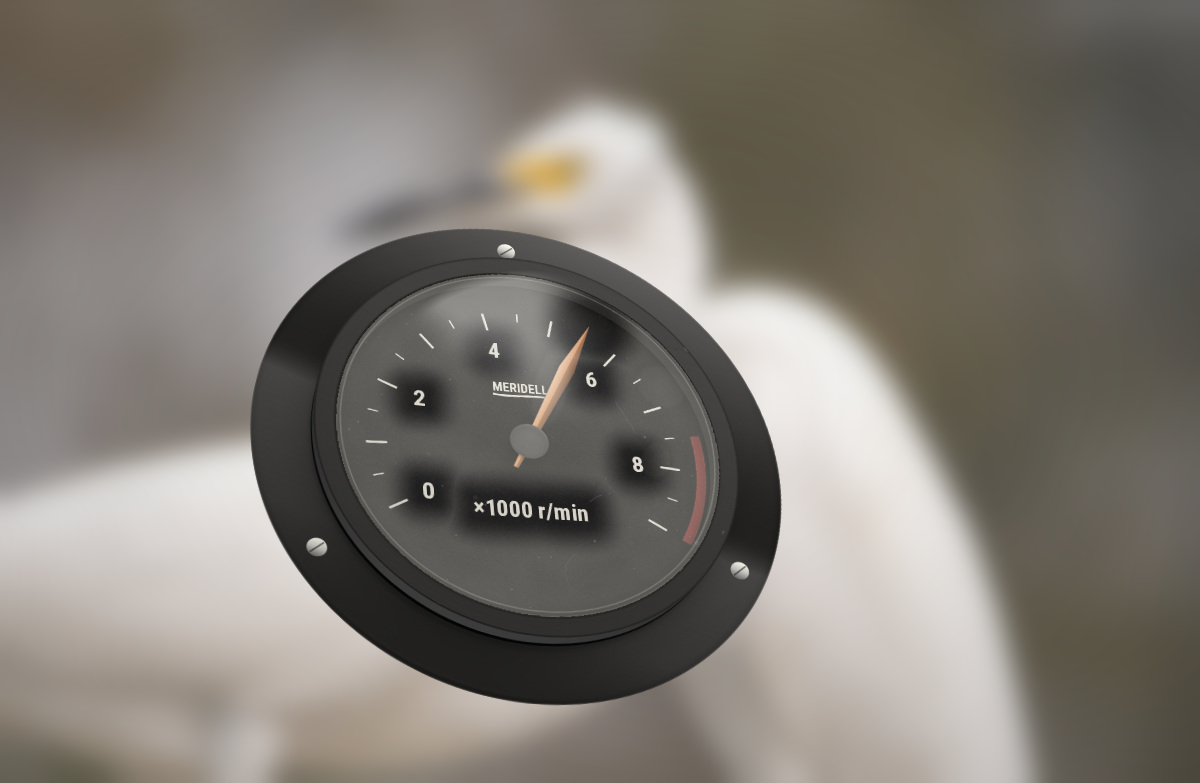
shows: value=5500 unit=rpm
